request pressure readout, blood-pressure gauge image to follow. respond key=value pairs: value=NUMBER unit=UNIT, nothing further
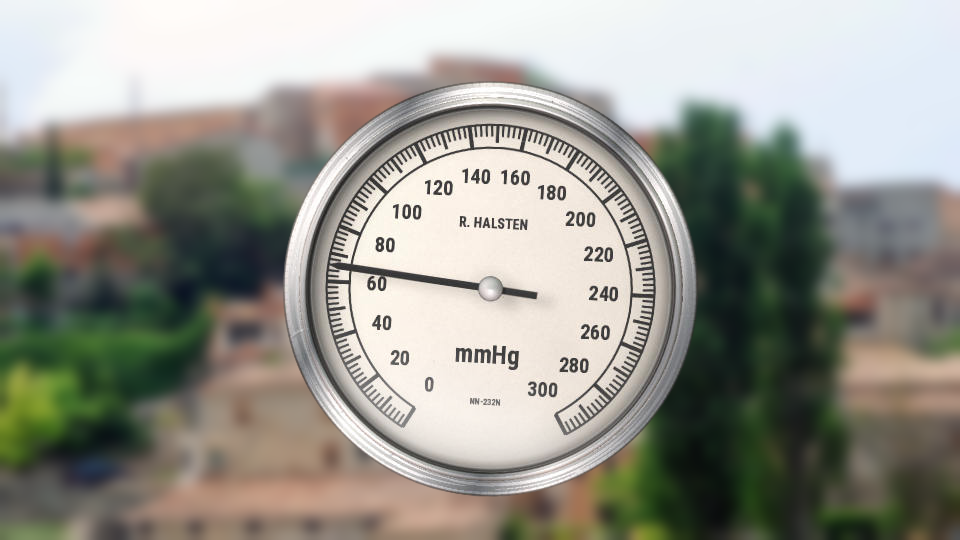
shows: value=66 unit=mmHg
